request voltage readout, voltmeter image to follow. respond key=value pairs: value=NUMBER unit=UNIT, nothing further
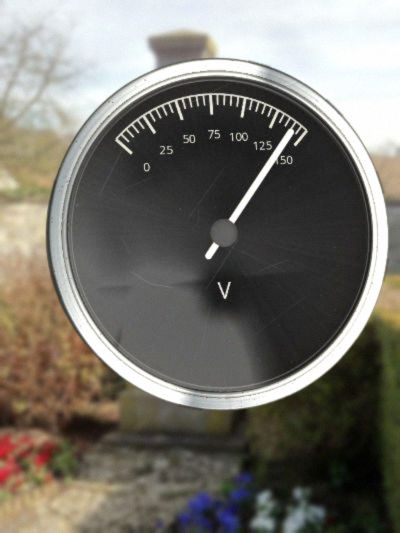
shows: value=140 unit=V
